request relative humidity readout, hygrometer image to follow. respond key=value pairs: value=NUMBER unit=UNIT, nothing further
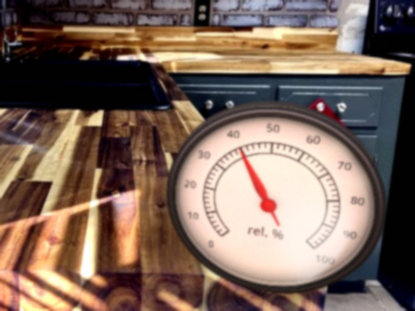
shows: value=40 unit=%
